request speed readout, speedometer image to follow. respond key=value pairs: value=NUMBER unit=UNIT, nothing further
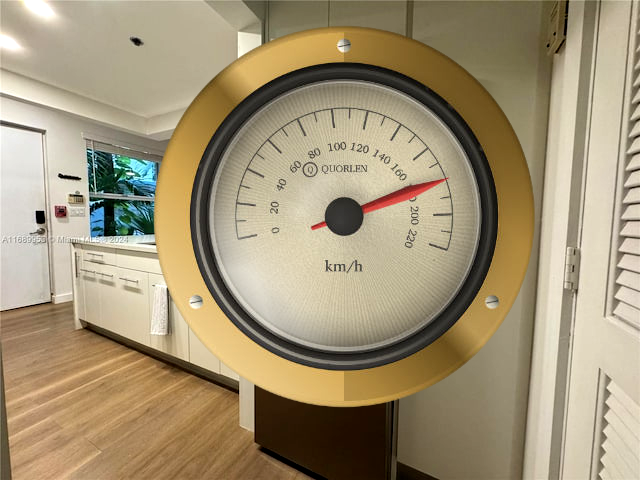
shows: value=180 unit=km/h
